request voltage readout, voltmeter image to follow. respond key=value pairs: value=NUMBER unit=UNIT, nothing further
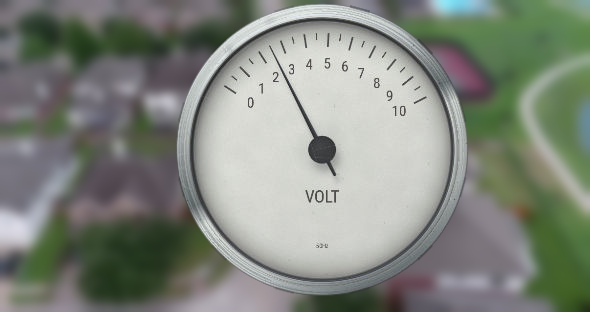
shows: value=2.5 unit=V
